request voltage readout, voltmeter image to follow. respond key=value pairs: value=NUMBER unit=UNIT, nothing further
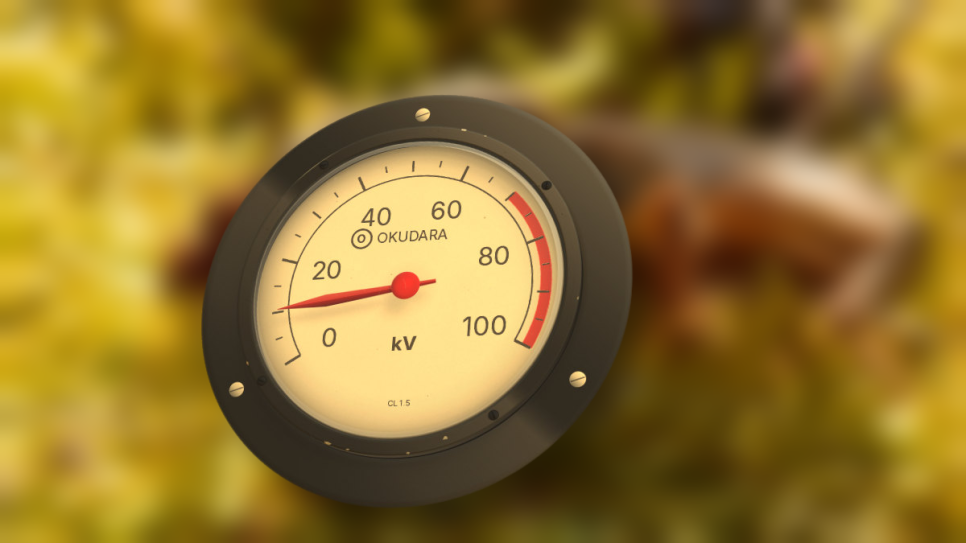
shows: value=10 unit=kV
